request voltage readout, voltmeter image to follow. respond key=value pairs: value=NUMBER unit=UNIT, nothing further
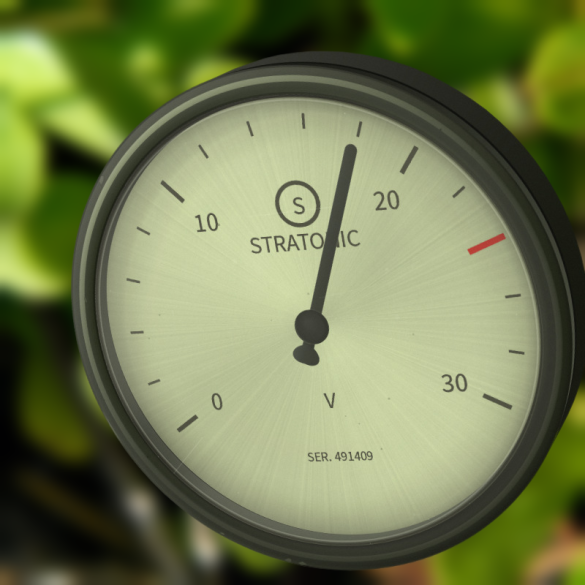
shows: value=18 unit=V
